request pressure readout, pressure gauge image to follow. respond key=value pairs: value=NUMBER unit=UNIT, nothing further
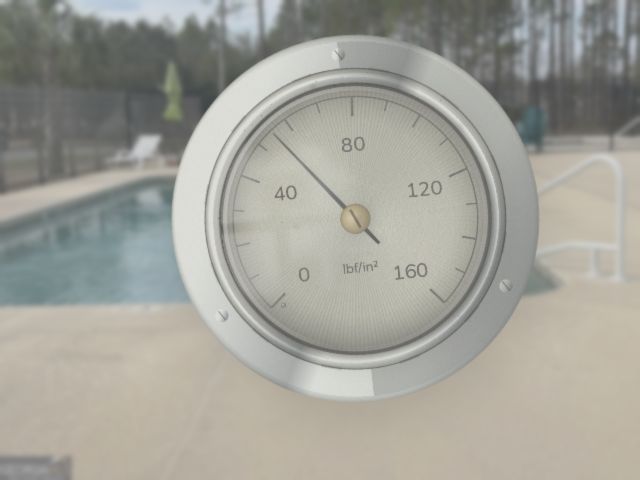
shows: value=55 unit=psi
